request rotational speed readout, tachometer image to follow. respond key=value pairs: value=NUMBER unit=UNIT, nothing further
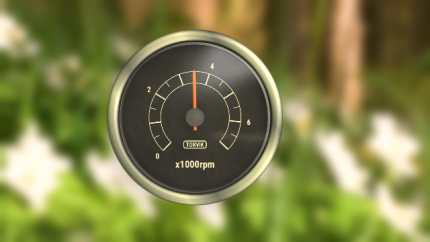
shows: value=3500 unit=rpm
